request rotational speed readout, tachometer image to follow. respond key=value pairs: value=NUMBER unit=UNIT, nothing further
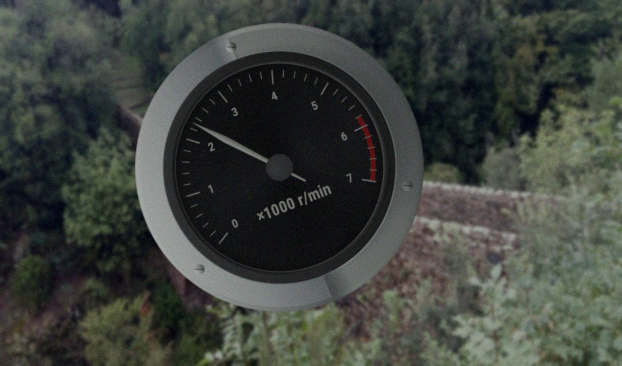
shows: value=2300 unit=rpm
